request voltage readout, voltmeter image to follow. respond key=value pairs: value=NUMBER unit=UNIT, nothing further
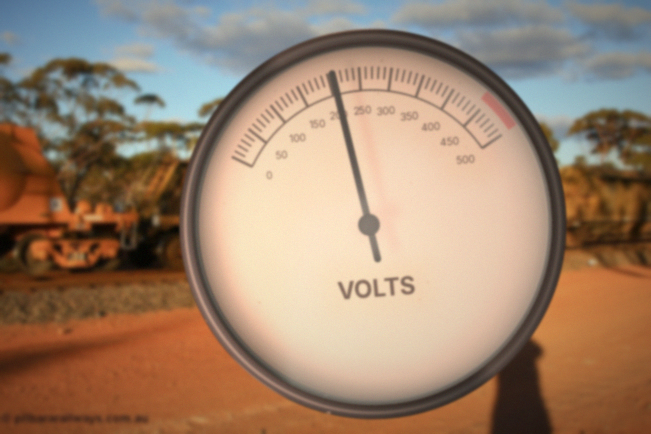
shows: value=210 unit=V
